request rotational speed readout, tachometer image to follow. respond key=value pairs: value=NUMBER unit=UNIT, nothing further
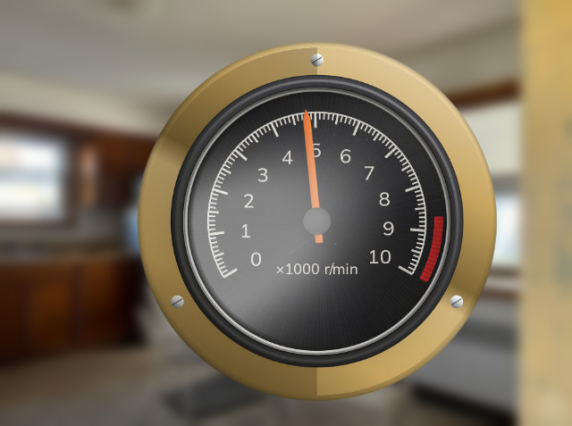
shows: value=4800 unit=rpm
